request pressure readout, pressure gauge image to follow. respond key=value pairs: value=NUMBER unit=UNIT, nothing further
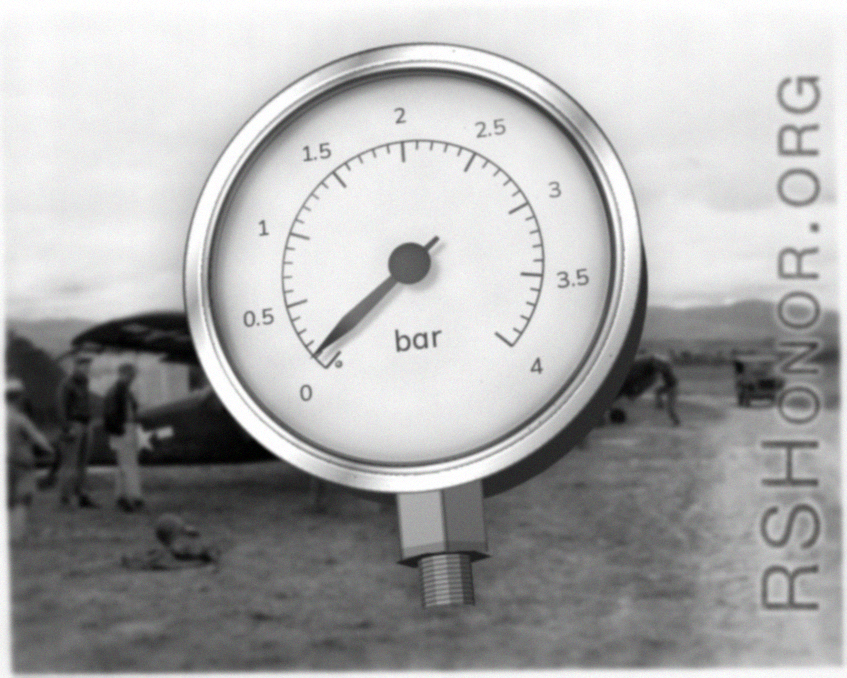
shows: value=0.1 unit=bar
